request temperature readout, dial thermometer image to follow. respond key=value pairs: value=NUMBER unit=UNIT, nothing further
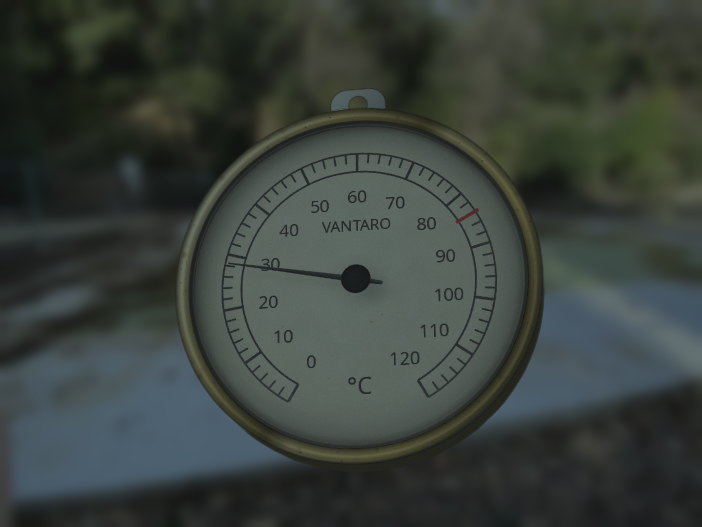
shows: value=28 unit=°C
